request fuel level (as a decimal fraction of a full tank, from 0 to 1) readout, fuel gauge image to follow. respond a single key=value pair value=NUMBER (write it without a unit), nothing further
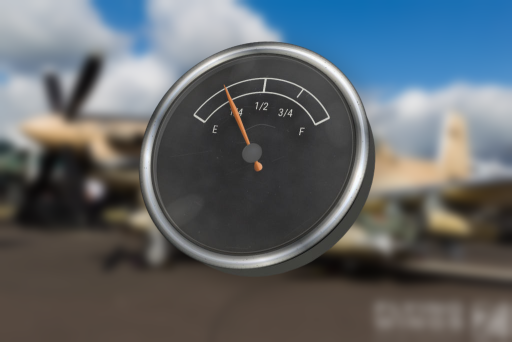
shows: value=0.25
